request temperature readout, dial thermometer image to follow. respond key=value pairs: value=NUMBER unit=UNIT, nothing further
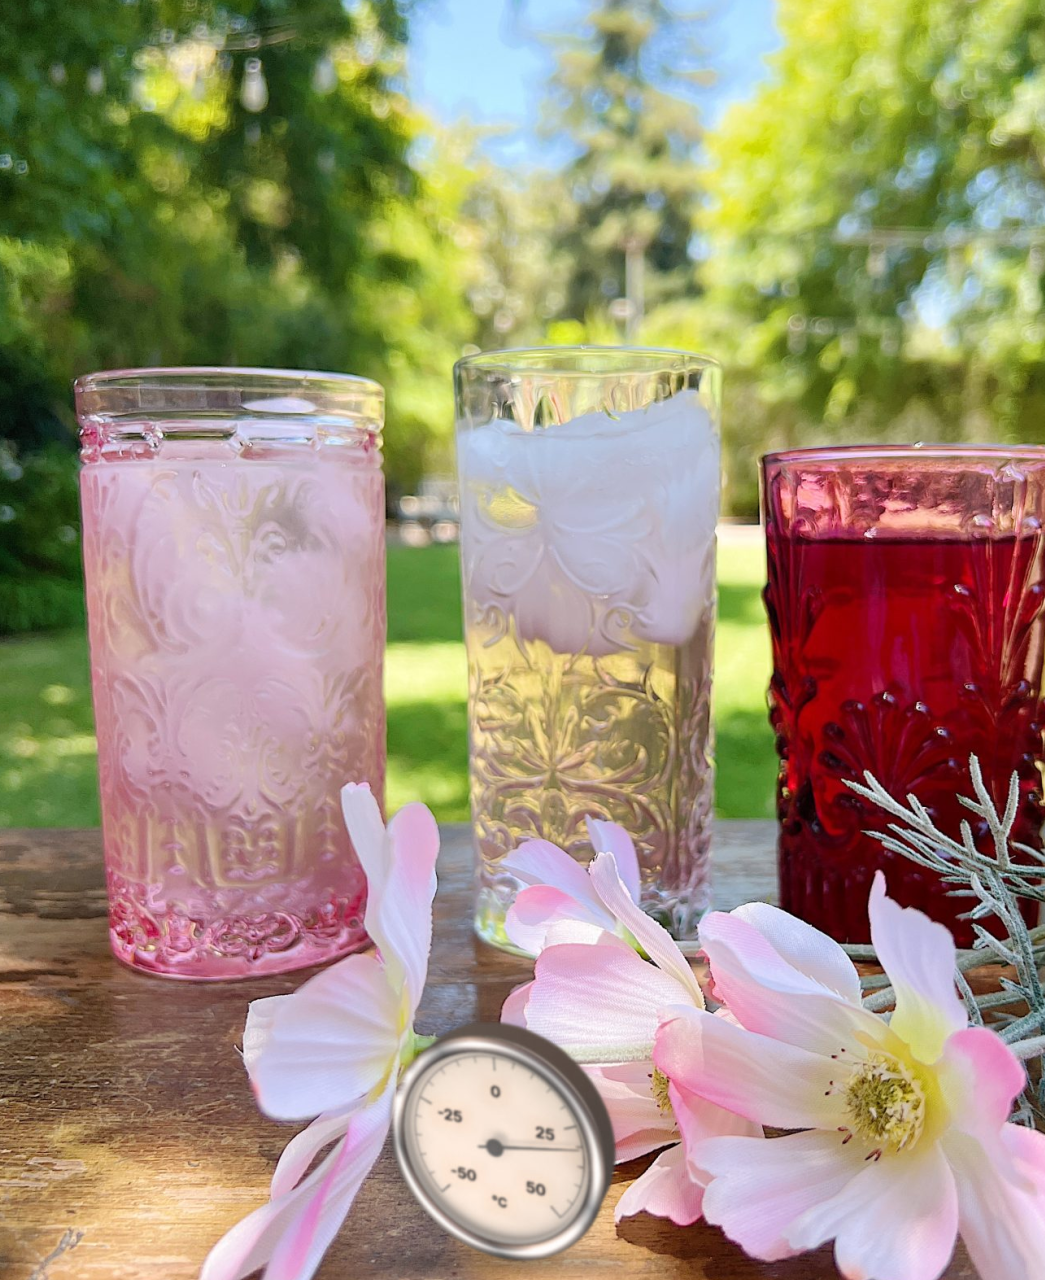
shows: value=30 unit=°C
